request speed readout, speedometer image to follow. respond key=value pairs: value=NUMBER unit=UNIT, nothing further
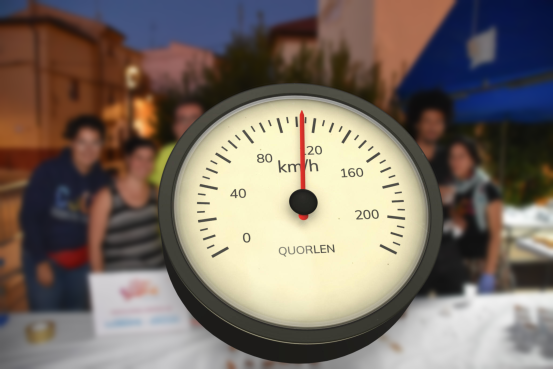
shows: value=112.5 unit=km/h
